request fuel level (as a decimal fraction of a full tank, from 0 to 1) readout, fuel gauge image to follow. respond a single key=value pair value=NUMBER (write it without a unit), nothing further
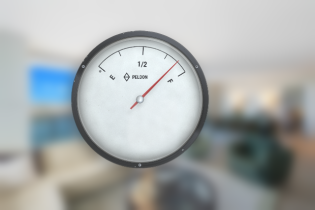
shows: value=0.875
